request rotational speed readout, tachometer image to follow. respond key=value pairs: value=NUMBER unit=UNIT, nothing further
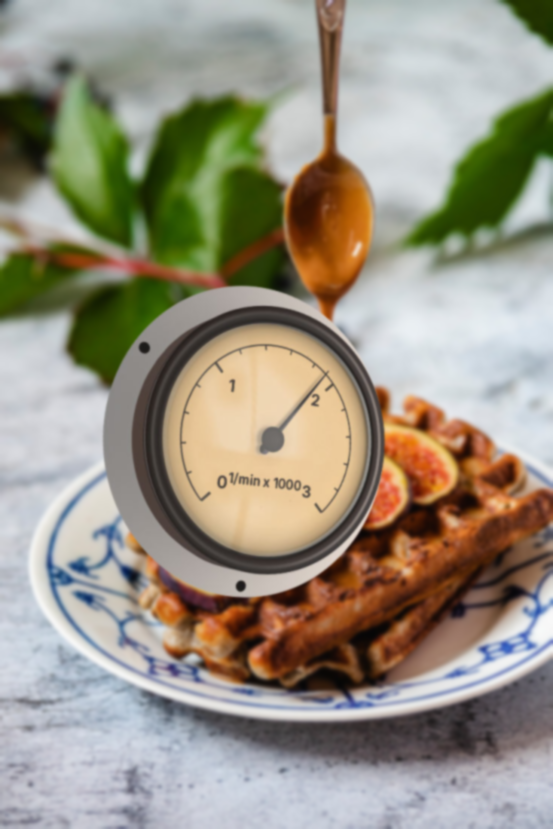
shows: value=1900 unit=rpm
